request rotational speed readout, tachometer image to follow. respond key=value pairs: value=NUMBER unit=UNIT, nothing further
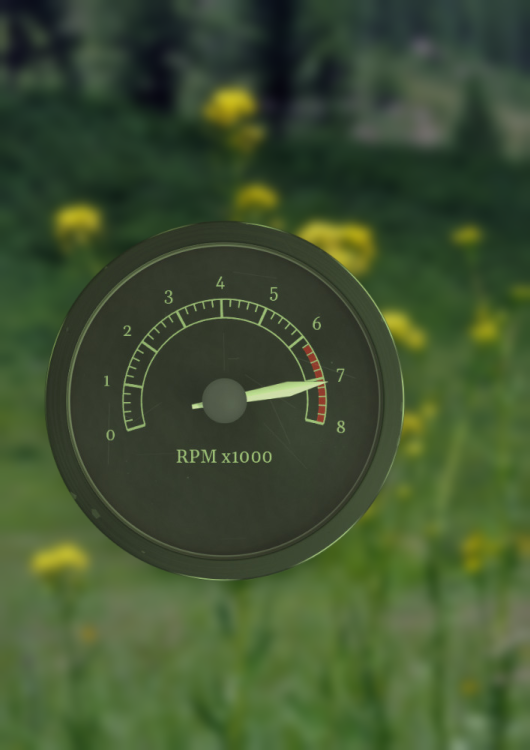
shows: value=7100 unit=rpm
